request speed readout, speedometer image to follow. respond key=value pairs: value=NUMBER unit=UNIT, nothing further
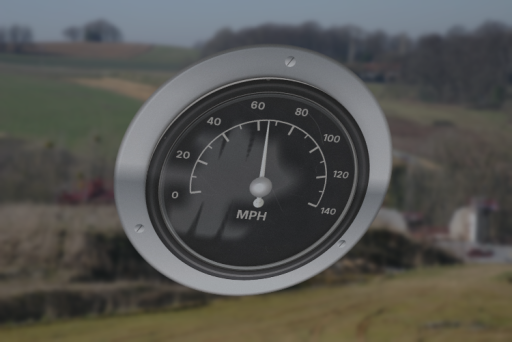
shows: value=65 unit=mph
